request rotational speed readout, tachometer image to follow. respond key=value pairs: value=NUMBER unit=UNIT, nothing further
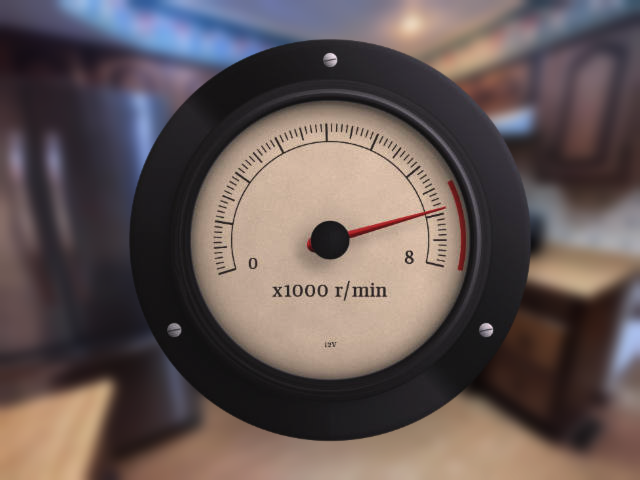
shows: value=6900 unit=rpm
